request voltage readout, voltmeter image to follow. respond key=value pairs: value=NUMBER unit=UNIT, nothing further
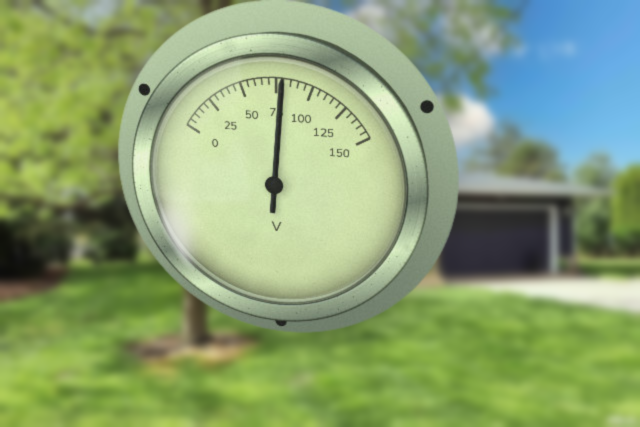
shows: value=80 unit=V
